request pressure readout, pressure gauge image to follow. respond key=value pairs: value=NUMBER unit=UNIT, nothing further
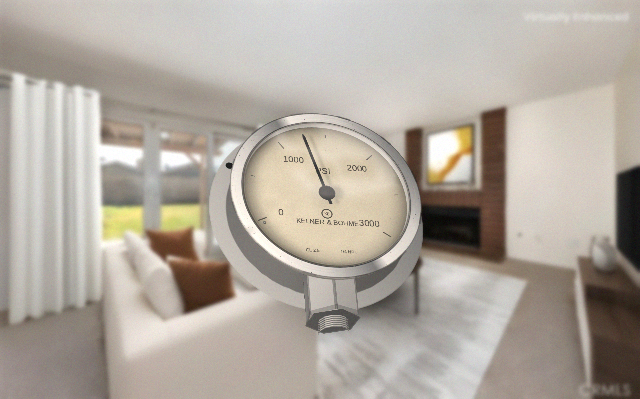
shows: value=1250 unit=psi
